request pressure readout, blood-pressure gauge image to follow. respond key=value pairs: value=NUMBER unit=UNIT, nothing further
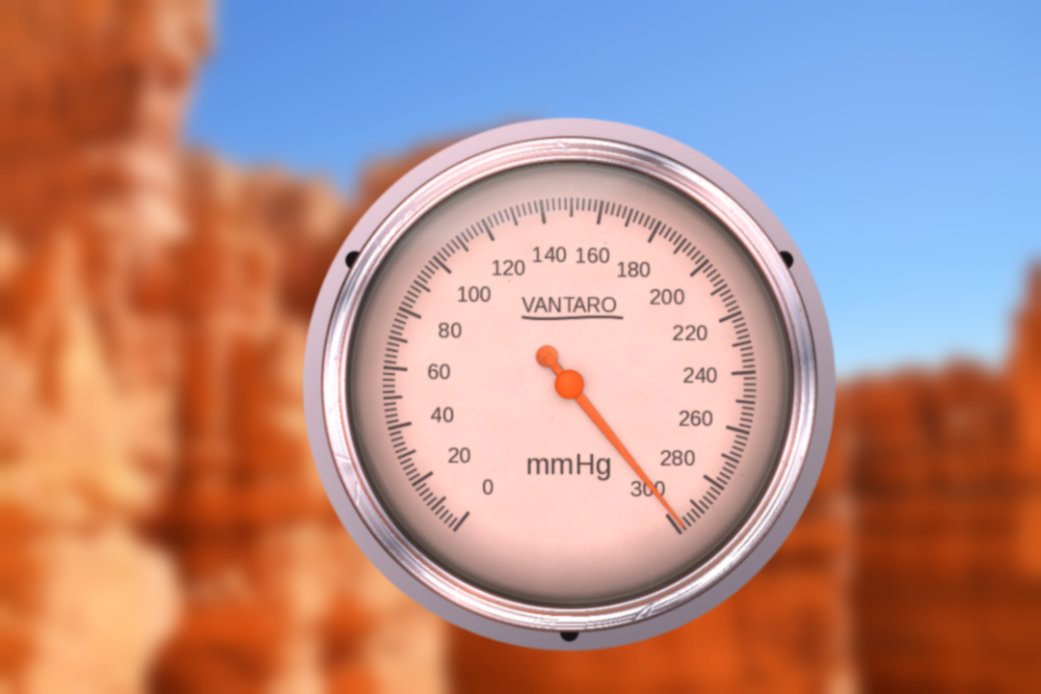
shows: value=298 unit=mmHg
